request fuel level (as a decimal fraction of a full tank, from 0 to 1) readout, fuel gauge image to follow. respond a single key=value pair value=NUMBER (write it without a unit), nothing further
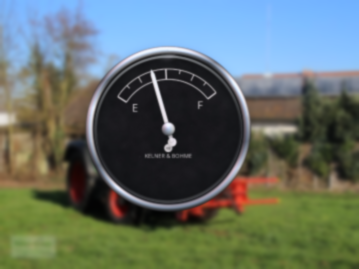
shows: value=0.375
